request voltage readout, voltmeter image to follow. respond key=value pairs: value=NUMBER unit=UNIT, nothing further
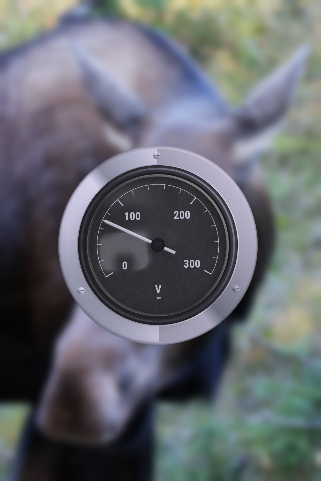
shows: value=70 unit=V
